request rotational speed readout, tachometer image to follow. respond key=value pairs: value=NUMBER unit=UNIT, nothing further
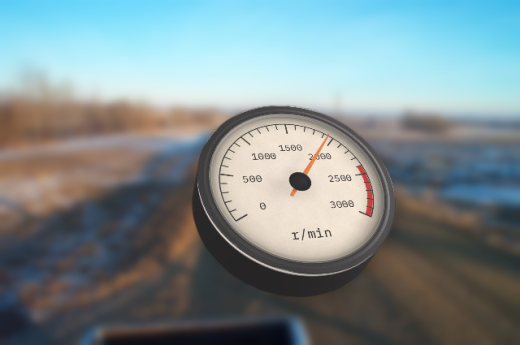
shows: value=1950 unit=rpm
